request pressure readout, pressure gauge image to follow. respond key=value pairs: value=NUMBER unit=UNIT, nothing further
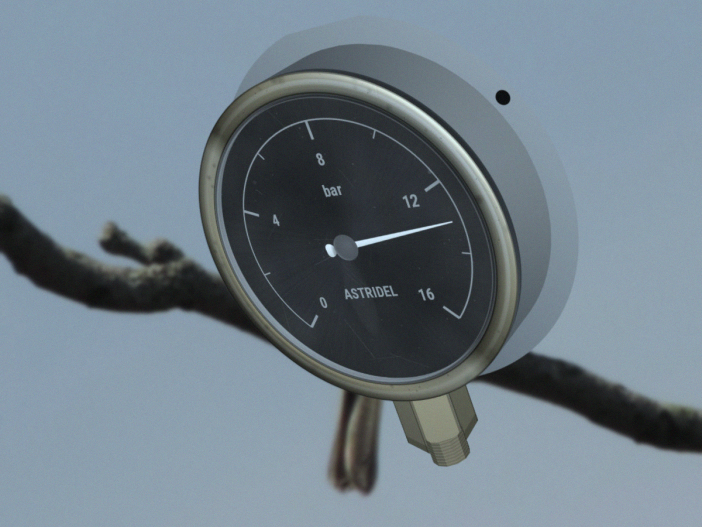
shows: value=13 unit=bar
